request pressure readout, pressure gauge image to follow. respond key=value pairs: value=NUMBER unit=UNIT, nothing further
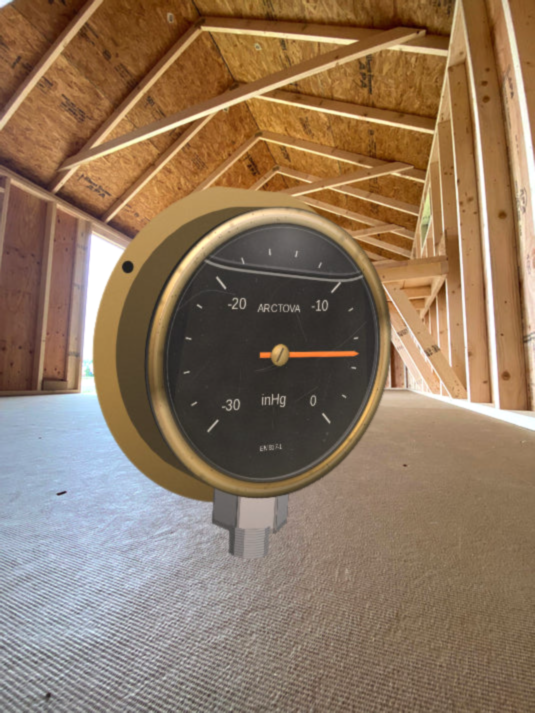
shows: value=-5 unit=inHg
